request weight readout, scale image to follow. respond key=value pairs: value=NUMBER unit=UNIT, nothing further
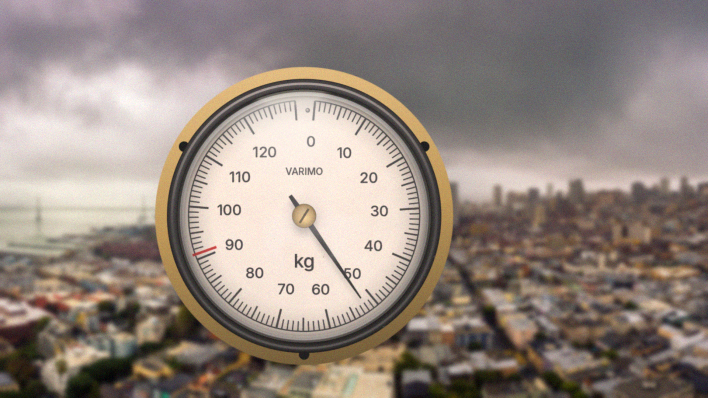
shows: value=52 unit=kg
